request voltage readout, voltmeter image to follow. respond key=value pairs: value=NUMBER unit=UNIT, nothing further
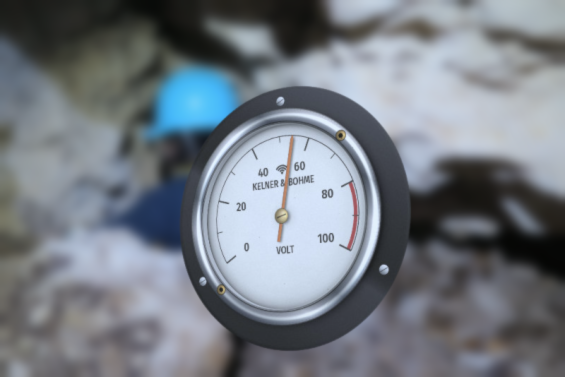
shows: value=55 unit=V
